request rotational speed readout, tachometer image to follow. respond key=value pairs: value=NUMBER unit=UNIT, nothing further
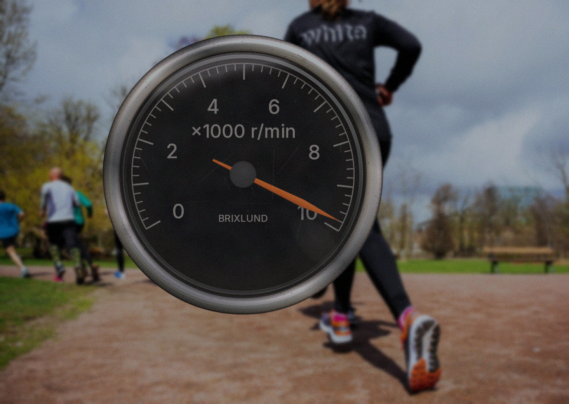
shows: value=9800 unit=rpm
